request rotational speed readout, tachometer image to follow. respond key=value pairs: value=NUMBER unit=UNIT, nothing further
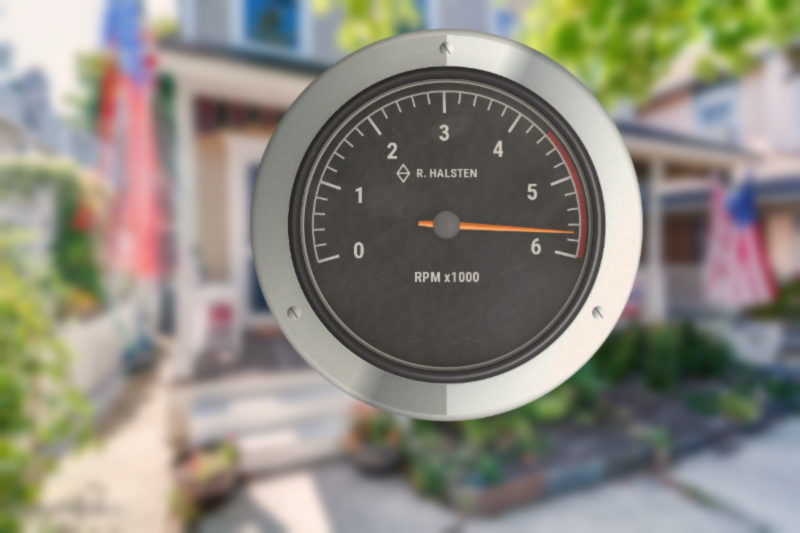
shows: value=5700 unit=rpm
